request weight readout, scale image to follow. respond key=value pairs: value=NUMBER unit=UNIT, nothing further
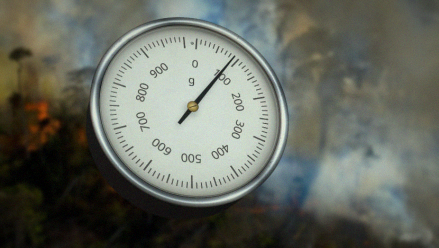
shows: value=90 unit=g
